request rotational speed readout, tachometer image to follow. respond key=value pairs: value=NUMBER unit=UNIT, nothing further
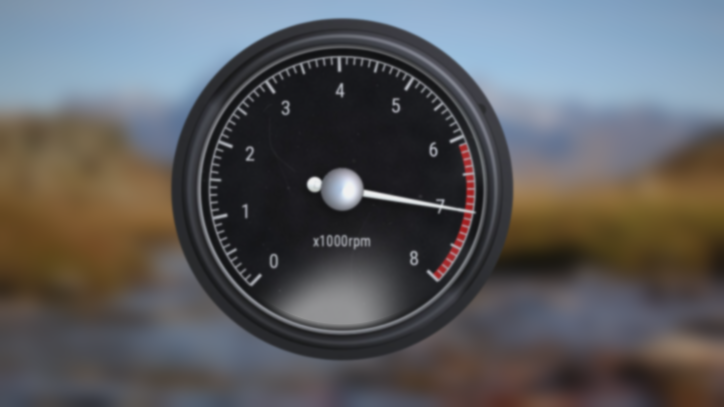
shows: value=7000 unit=rpm
